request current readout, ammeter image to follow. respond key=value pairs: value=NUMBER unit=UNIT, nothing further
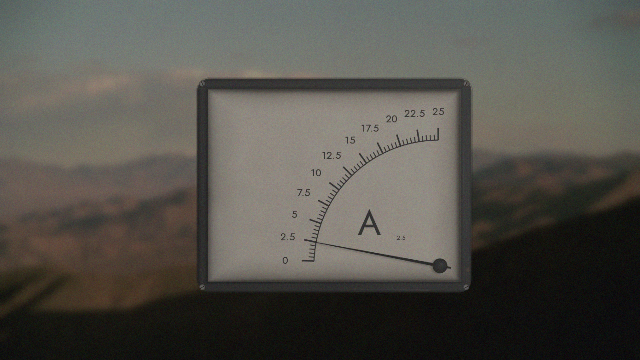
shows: value=2.5 unit=A
